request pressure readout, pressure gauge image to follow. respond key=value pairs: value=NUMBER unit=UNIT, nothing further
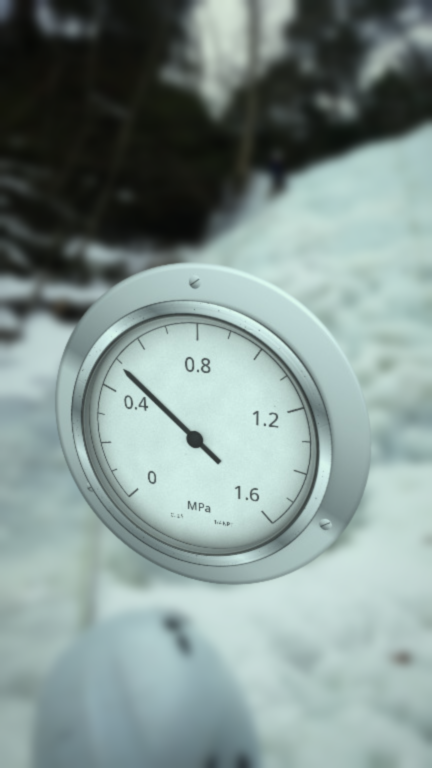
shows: value=0.5 unit=MPa
